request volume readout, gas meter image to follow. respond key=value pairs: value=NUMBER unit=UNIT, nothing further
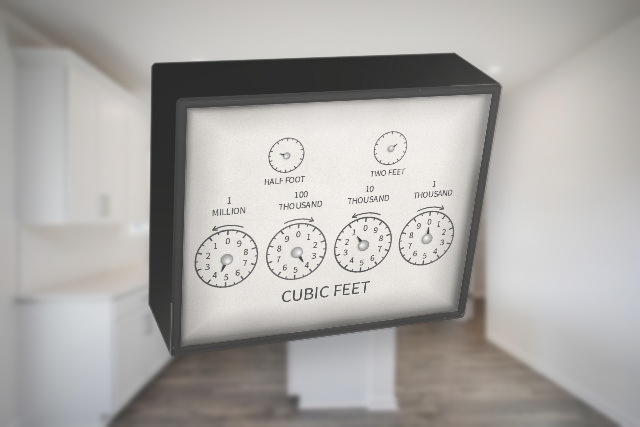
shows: value=441000 unit=ft³
